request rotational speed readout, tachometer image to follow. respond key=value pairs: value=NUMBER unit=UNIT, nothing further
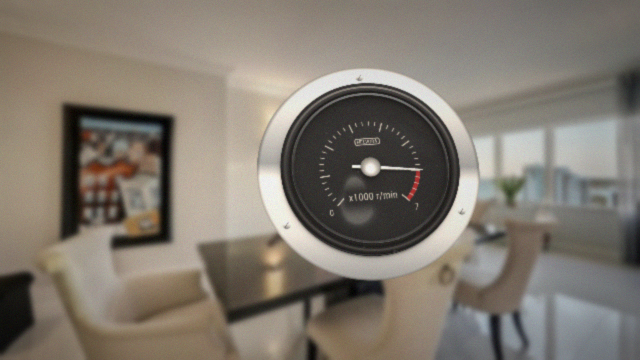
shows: value=6000 unit=rpm
